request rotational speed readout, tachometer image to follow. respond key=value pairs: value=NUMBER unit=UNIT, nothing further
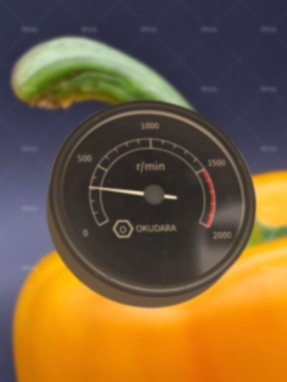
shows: value=300 unit=rpm
